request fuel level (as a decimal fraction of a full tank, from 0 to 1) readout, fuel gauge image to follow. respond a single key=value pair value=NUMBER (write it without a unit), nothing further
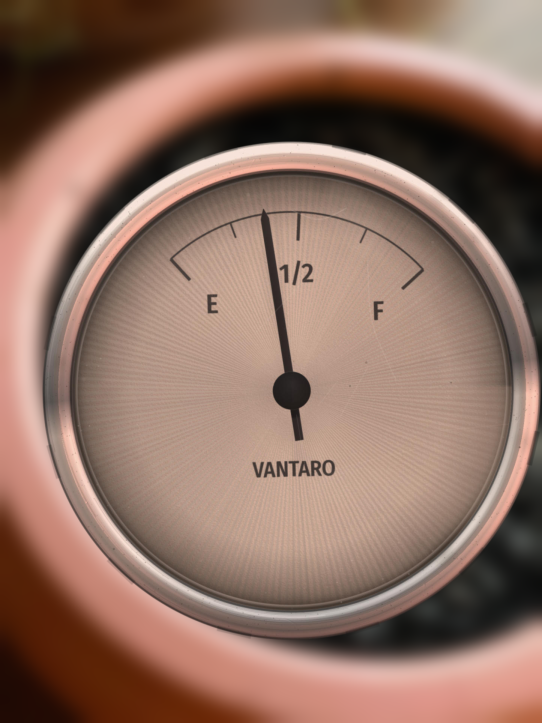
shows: value=0.375
